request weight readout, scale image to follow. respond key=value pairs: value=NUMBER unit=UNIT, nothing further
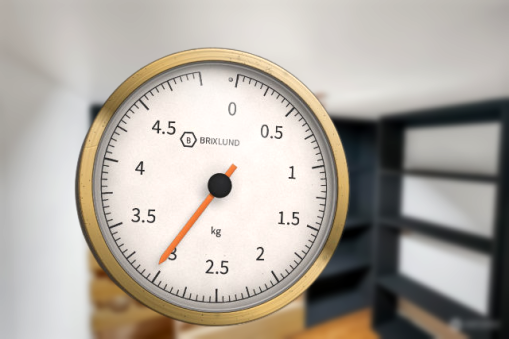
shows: value=3.05 unit=kg
